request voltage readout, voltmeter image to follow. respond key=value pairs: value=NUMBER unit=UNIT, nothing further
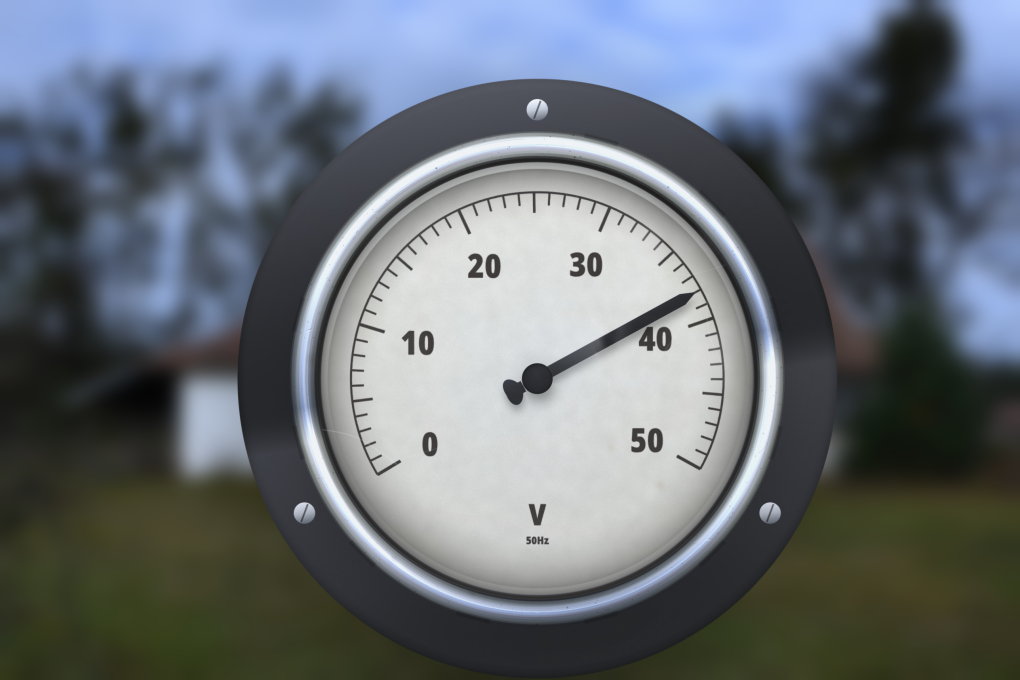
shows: value=38 unit=V
